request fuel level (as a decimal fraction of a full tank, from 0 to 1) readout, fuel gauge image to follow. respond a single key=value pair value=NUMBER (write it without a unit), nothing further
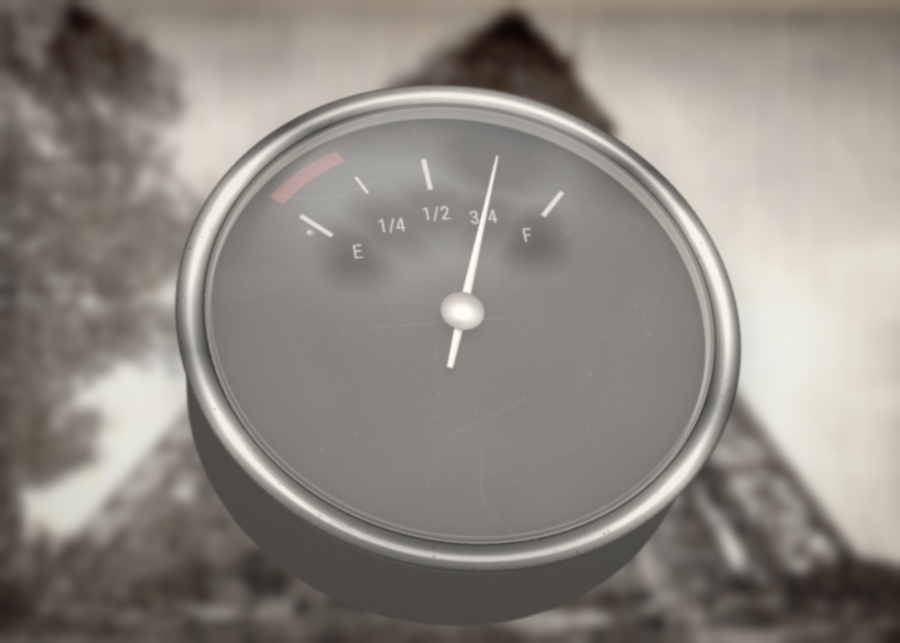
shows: value=0.75
